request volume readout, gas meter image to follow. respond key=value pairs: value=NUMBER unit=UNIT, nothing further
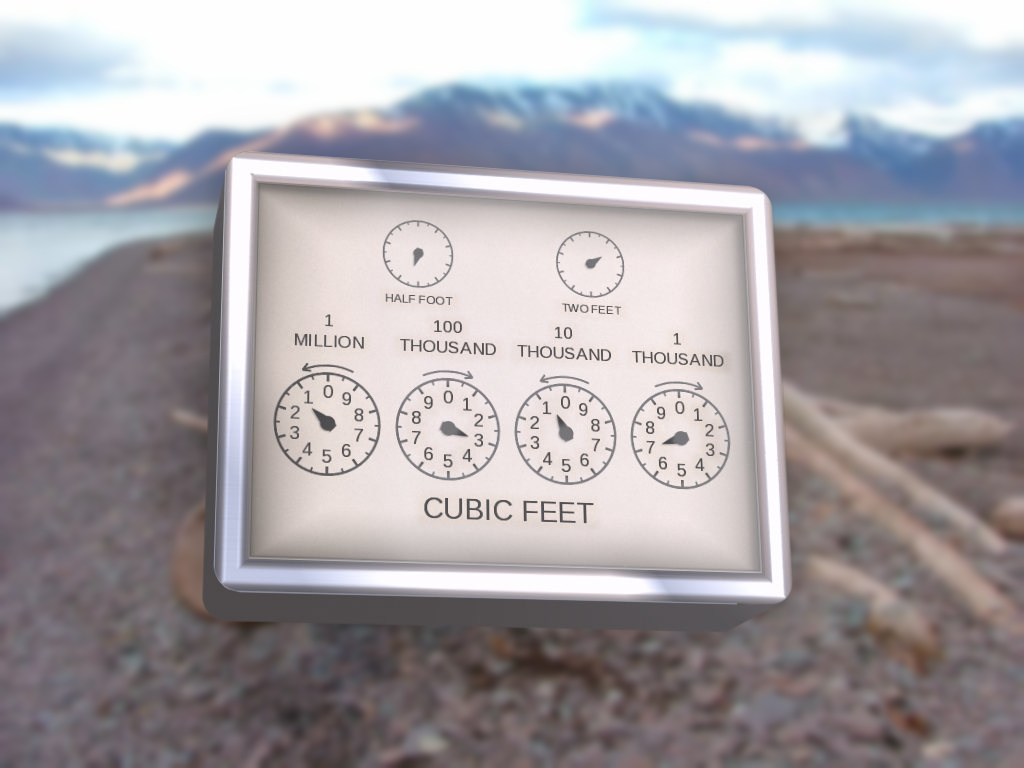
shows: value=130700 unit=ft³
